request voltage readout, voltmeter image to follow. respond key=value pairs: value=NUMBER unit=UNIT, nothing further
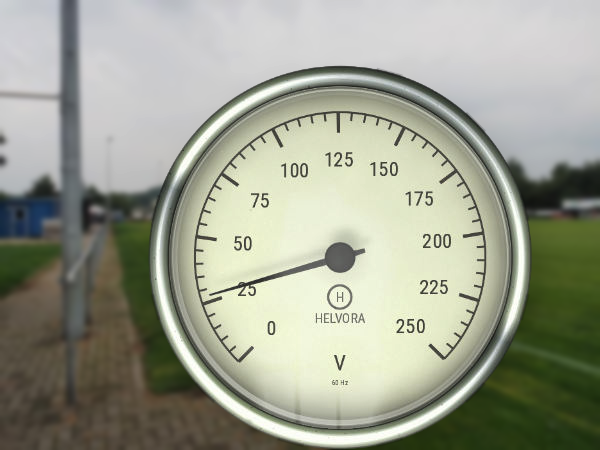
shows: value=27.5 unit=V
